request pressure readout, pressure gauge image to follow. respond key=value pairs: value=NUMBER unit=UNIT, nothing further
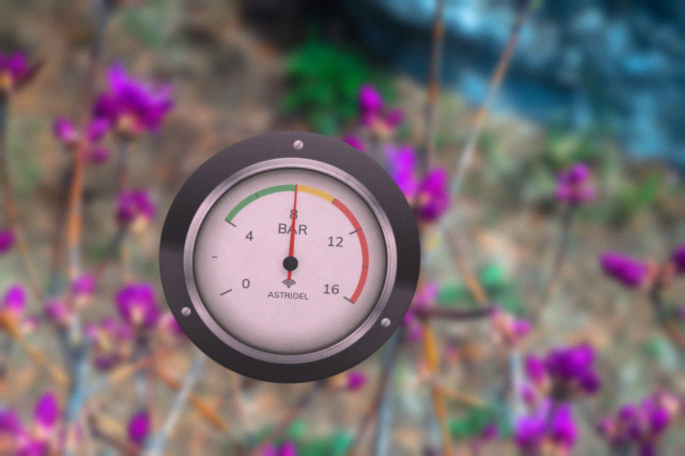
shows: value=8 unit=bar
